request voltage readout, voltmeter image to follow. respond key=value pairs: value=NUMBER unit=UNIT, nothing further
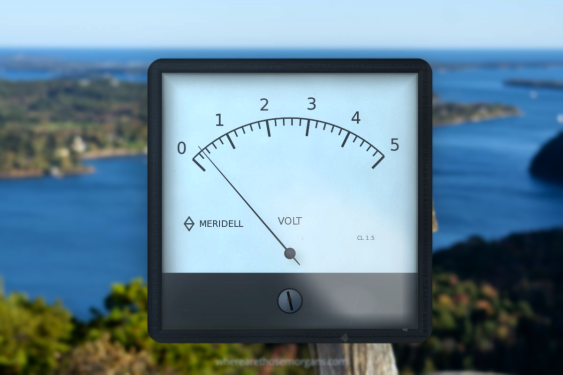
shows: value=0.3 unit=V
